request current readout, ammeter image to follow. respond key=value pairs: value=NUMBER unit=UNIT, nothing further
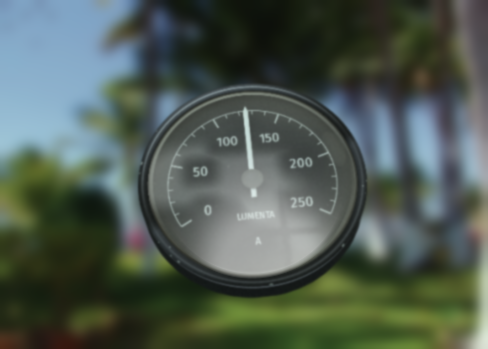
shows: value=125 unit=A
